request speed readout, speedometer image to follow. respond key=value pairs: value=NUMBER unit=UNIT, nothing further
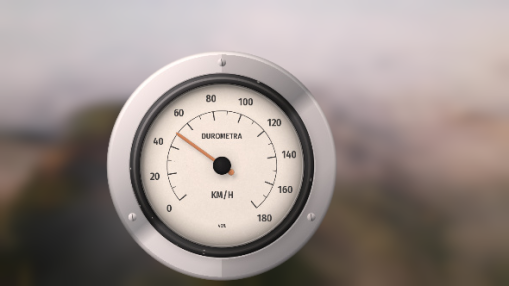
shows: value=50 unit=km/h
